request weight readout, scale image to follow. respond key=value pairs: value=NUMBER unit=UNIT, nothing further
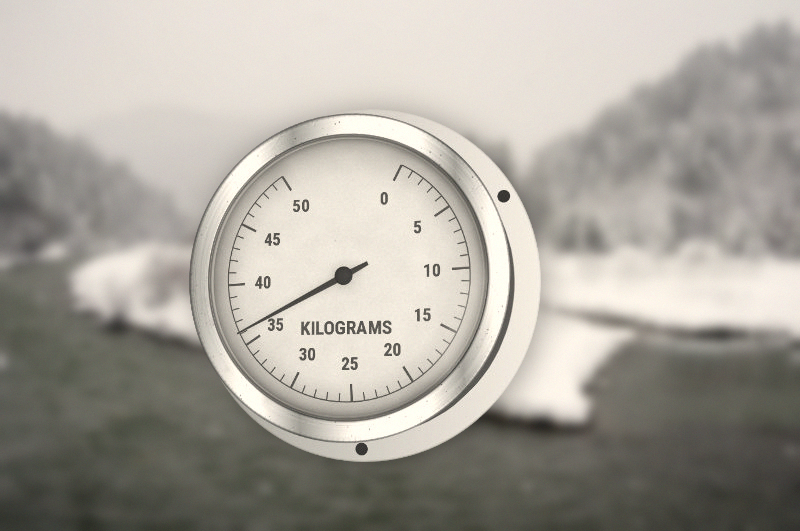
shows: value=36 unit=kg
